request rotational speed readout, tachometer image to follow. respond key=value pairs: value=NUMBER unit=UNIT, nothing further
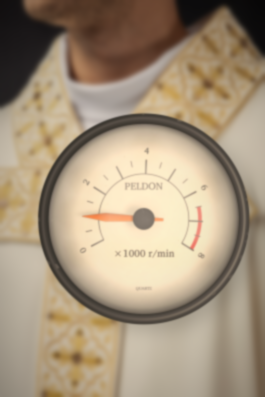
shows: value=1000 unit=rpm
